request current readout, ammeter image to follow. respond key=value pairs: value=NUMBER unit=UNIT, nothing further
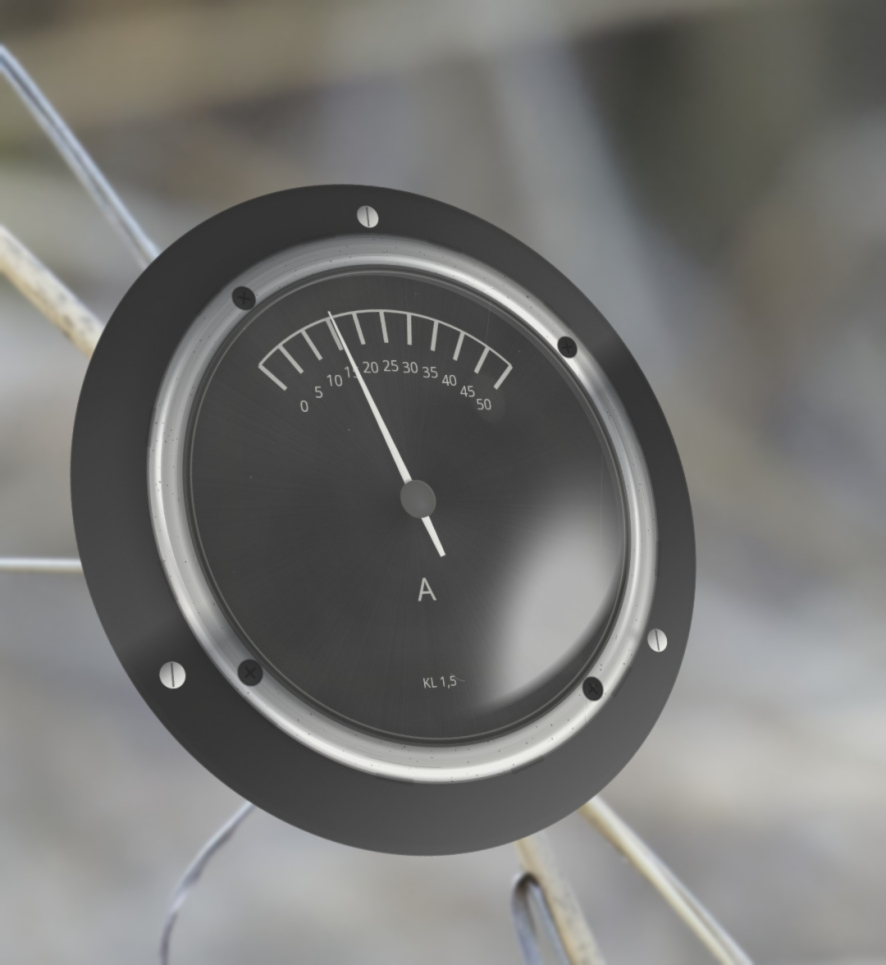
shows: value=15 unit=A
